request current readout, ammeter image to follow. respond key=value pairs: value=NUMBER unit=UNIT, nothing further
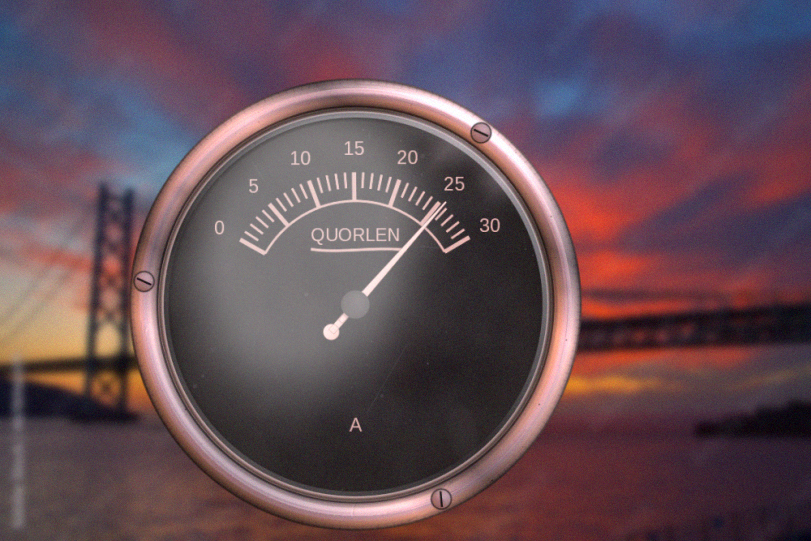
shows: value=25.5 unit=A
